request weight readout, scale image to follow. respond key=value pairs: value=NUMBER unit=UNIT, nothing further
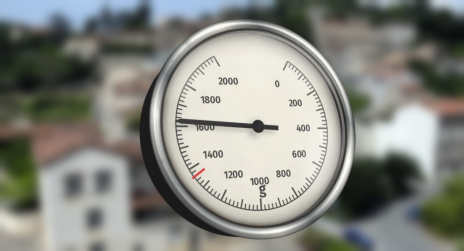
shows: value=1620 unit=g
